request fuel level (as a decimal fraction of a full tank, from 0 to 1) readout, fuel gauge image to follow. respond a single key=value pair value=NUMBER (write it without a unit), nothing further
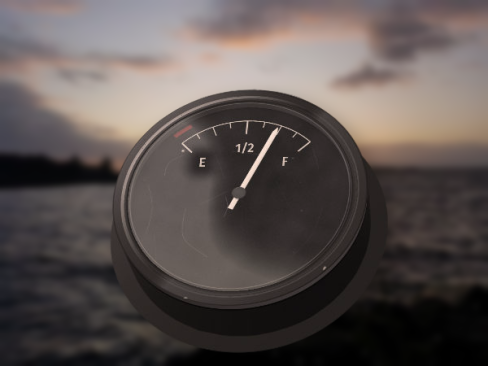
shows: value=0.75
